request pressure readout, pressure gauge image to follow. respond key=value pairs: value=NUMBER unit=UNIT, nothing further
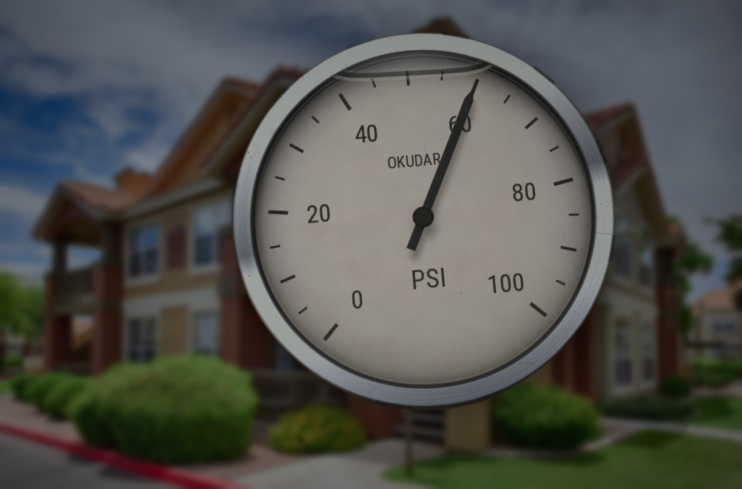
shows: value=60 unit=psi
